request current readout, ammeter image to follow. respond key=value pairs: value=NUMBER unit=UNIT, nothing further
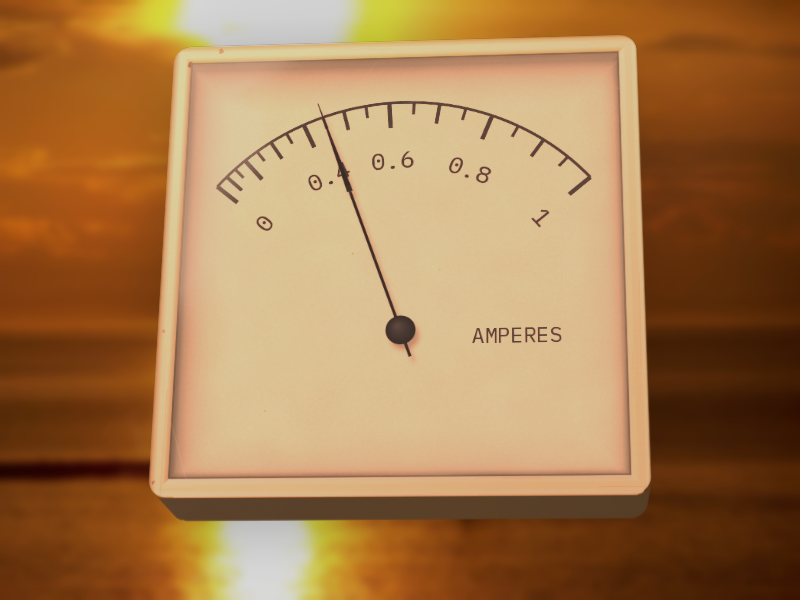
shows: value=0.45 unit=A
